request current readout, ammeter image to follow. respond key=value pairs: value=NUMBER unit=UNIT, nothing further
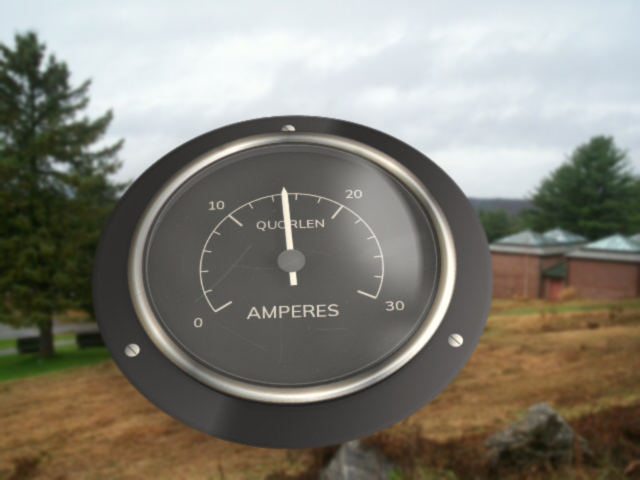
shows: value=15 unit=A
